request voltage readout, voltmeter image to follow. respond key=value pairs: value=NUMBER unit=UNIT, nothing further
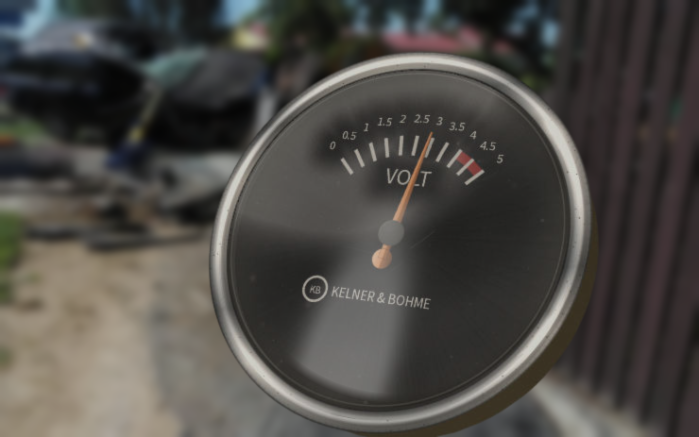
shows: value=3 unit=V
